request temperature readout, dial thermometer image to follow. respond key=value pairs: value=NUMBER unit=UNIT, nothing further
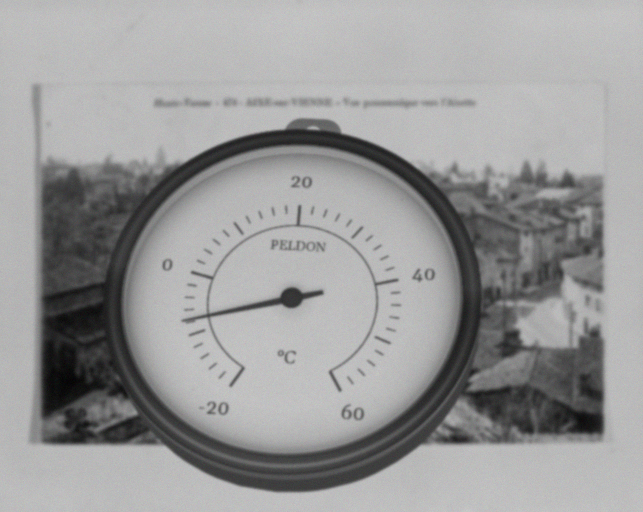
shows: value=-8 unit=°C
